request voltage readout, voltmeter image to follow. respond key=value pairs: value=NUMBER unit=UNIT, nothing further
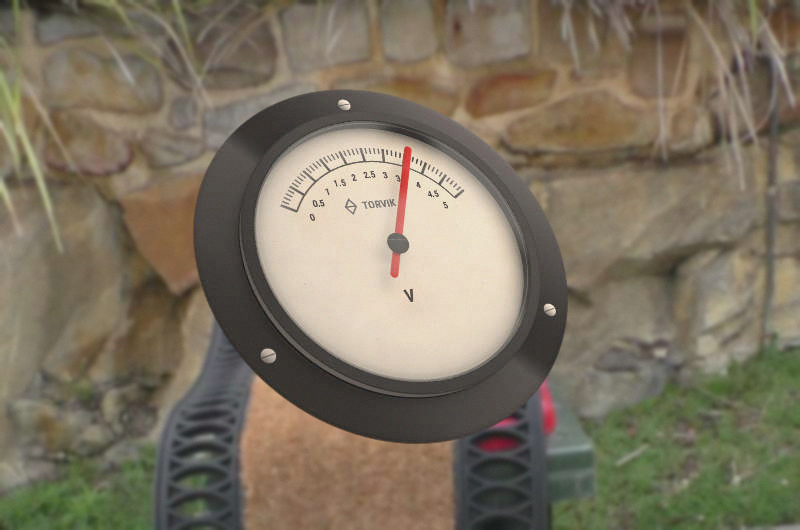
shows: value=3.5 unit=V
